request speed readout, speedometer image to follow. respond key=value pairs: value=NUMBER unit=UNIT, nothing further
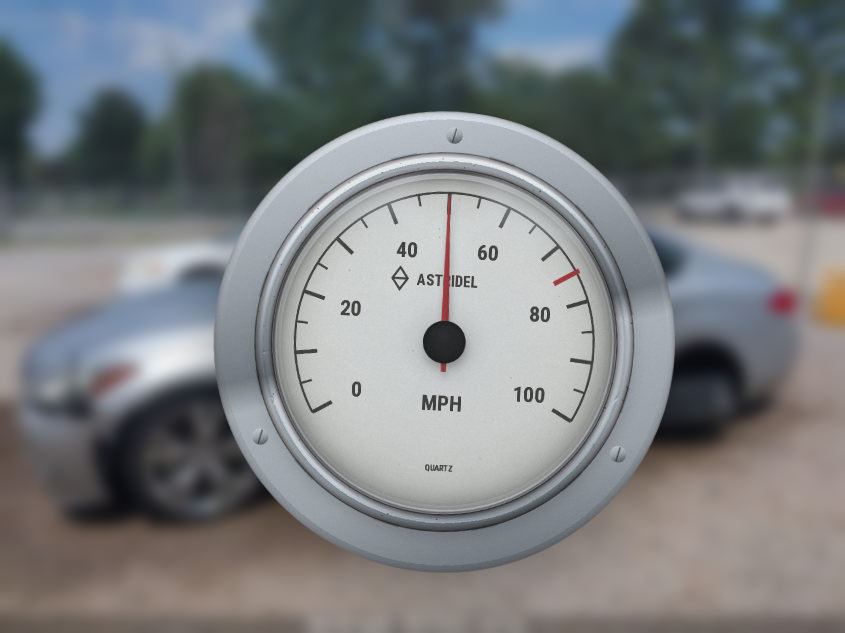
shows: value=50 unit=mph
